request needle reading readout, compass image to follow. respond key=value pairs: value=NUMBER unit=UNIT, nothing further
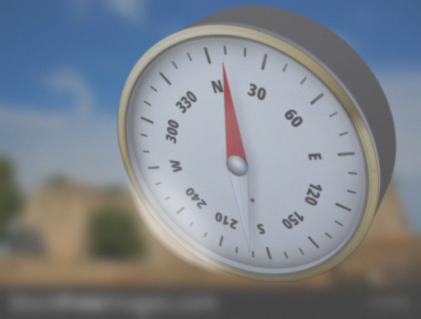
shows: value=10 unit=°
